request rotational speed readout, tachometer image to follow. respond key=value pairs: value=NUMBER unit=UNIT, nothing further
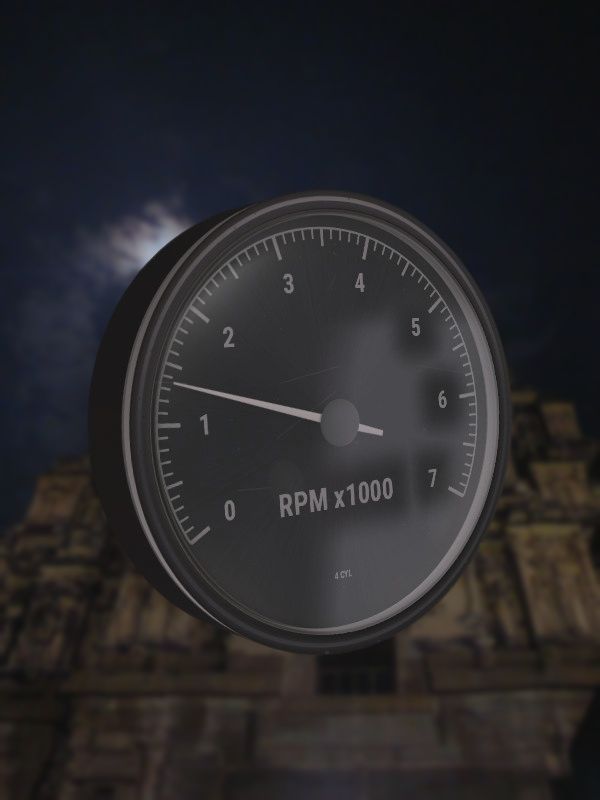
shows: value=1350 unit=rpm
